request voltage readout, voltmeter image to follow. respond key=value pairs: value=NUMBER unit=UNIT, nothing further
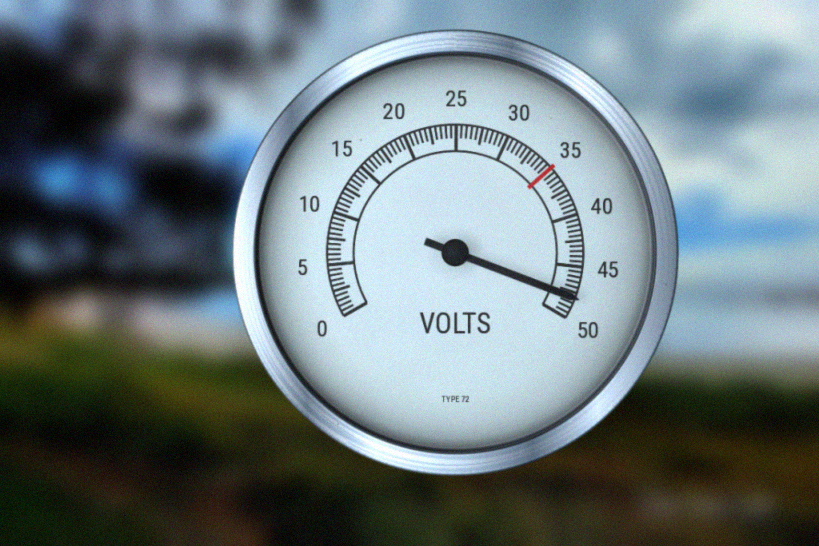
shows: value=48 unit=V
